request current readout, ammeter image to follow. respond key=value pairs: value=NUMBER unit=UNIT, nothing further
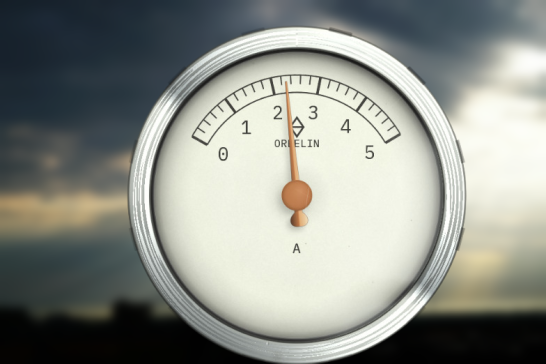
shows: value=2.3 unit=A
